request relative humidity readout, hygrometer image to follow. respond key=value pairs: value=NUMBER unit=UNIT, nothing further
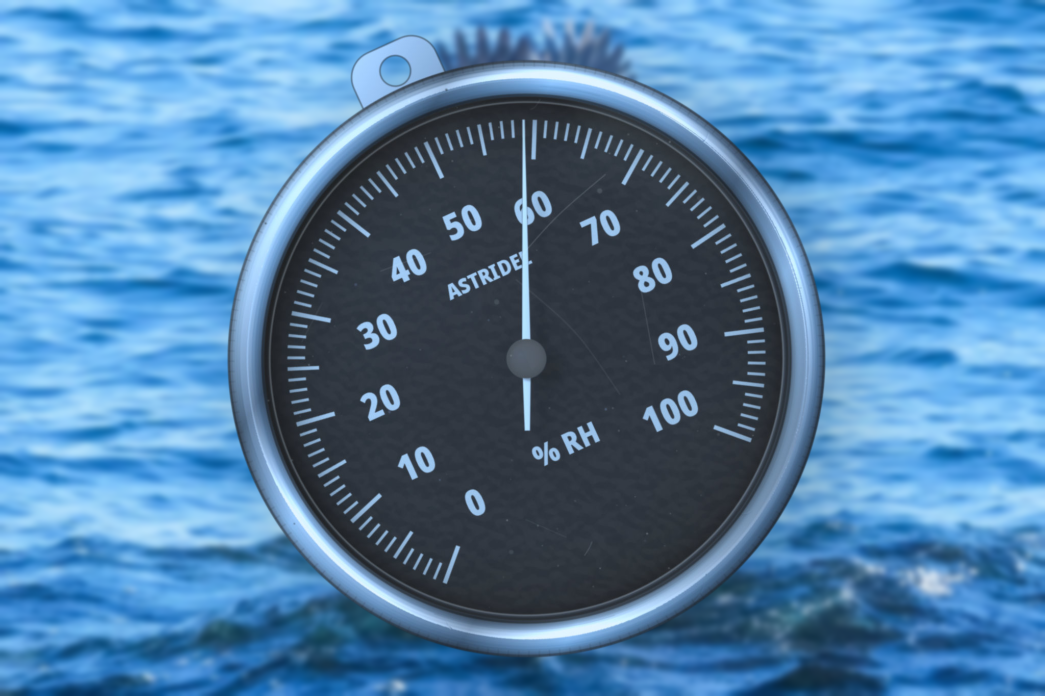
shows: value=59 unit=%
